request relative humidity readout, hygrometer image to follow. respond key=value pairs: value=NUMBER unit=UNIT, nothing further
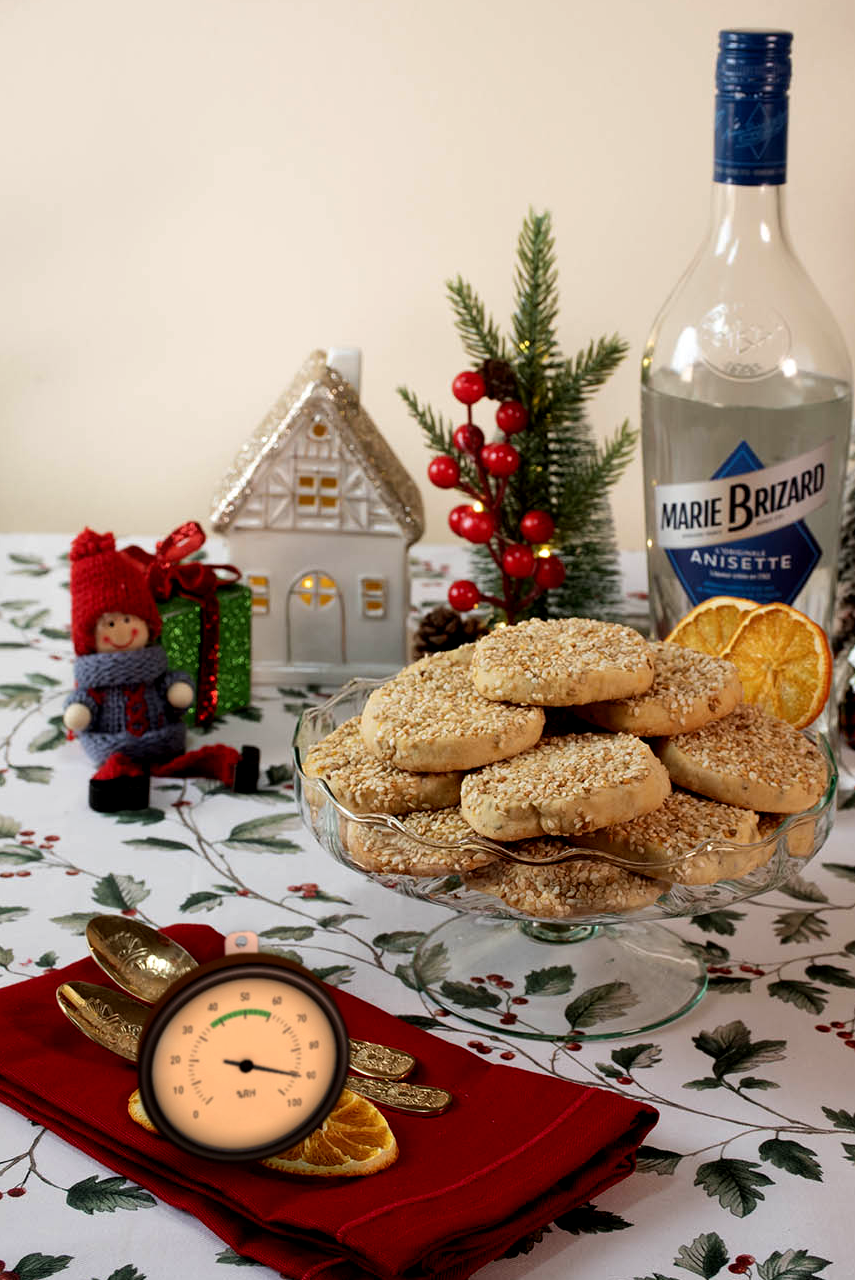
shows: value=90 unit=%
